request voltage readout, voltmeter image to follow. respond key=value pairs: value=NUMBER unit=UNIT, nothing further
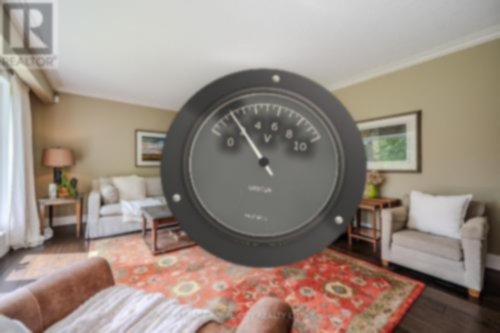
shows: value=2 unit=V
